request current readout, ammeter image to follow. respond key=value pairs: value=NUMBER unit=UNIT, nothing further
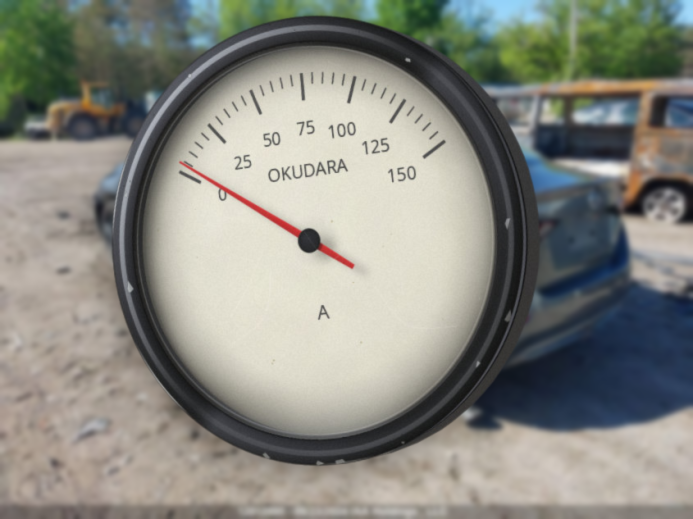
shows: value=5 unit=A
